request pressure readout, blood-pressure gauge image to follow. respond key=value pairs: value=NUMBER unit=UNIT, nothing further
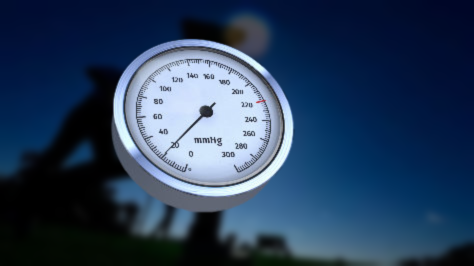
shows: value=20 unit=mmHg
